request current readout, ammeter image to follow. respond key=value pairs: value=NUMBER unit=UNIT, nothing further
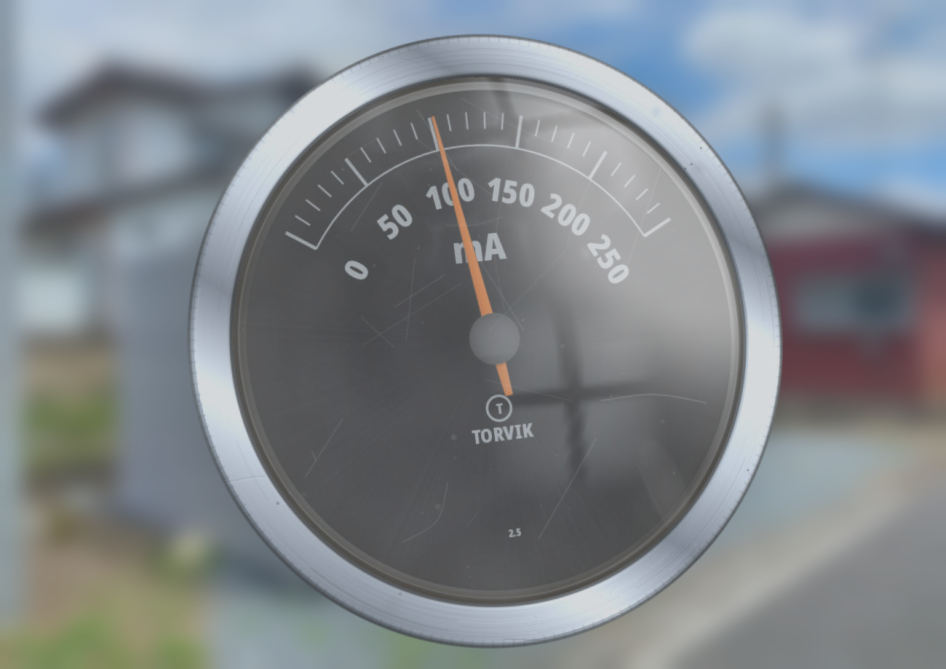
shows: value=100 unit=mA
